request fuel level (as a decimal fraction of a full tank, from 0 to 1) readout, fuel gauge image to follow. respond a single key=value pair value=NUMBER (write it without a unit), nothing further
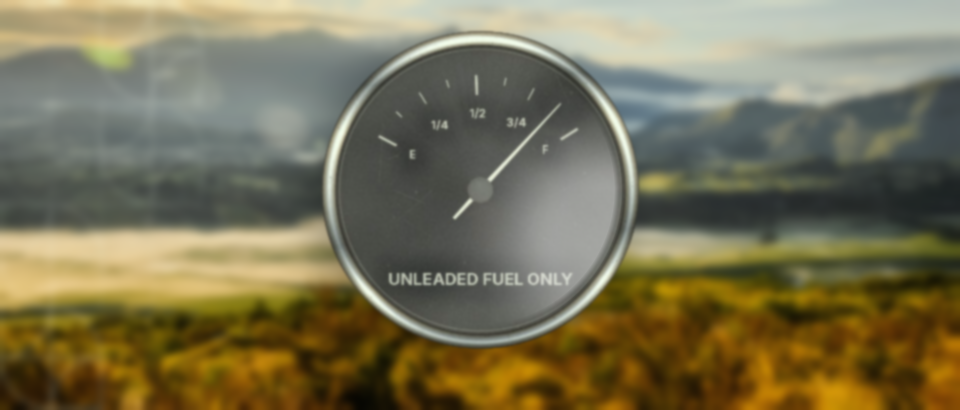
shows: value=0.875
